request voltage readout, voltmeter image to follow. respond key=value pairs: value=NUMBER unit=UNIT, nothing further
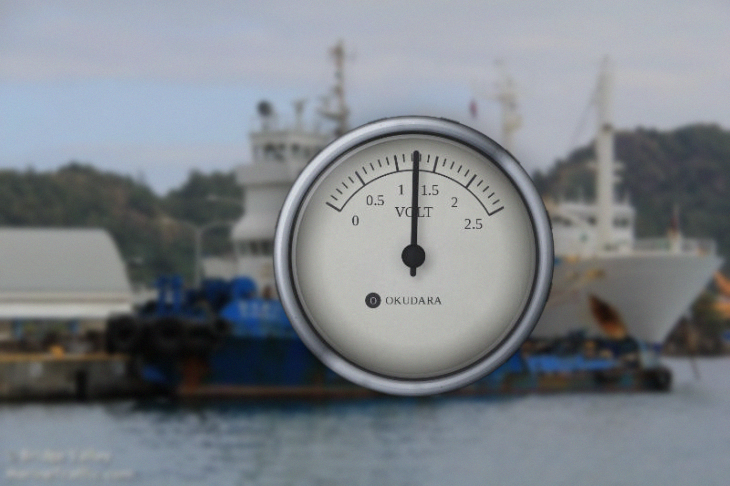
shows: value=1.25 unit=V
